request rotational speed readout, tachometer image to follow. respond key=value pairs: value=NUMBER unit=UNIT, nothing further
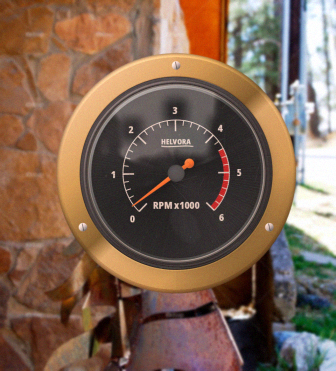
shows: value=200 unit=rpm
